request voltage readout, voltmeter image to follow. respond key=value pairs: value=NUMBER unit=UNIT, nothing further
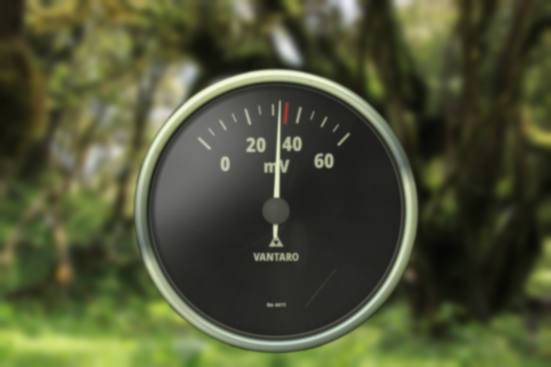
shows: value=32.5 unit=mV
